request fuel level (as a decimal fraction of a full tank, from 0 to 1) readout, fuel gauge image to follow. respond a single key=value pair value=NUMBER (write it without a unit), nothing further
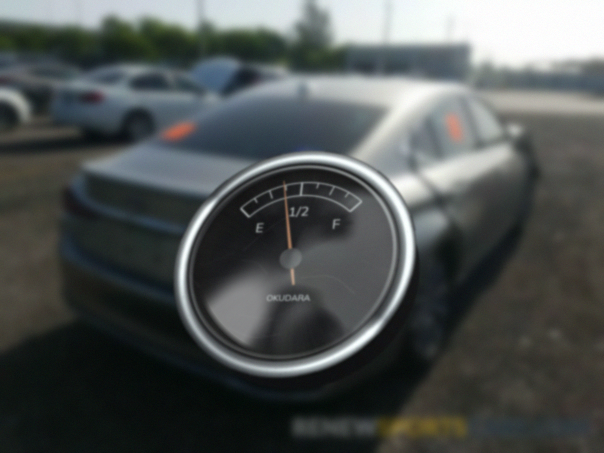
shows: value=0.375
